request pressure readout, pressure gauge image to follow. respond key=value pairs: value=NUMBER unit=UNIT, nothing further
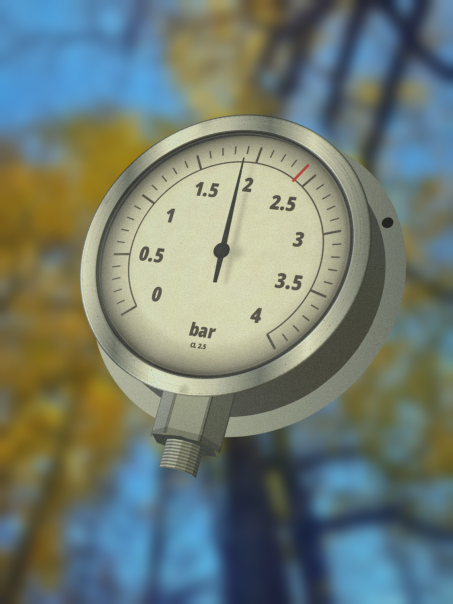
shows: value=1.9 unit=bar
